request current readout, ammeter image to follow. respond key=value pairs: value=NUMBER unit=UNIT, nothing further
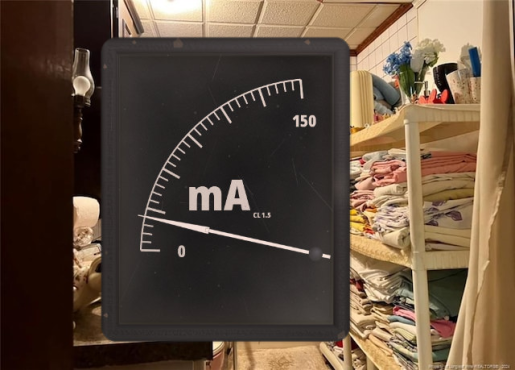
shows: value=20 unit=mA
